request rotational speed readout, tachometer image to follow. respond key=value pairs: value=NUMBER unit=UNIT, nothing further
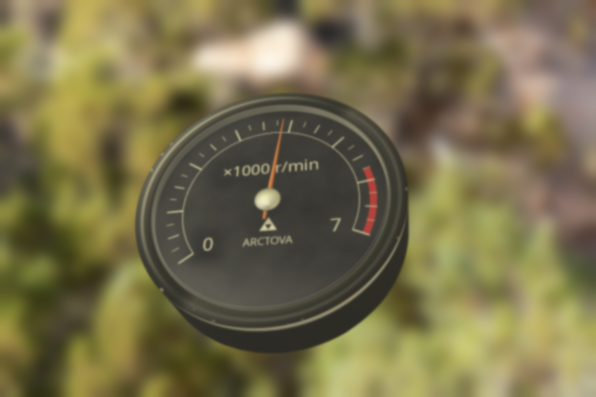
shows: value=3875 unit=rpm
